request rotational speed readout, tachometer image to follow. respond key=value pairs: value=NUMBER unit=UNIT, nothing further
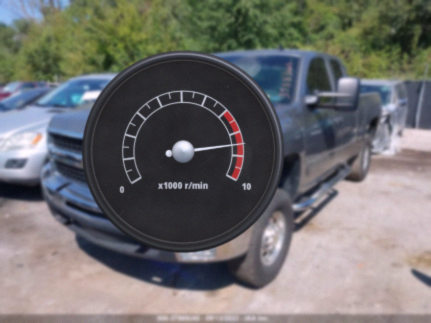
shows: value=8500 unit=rpm
